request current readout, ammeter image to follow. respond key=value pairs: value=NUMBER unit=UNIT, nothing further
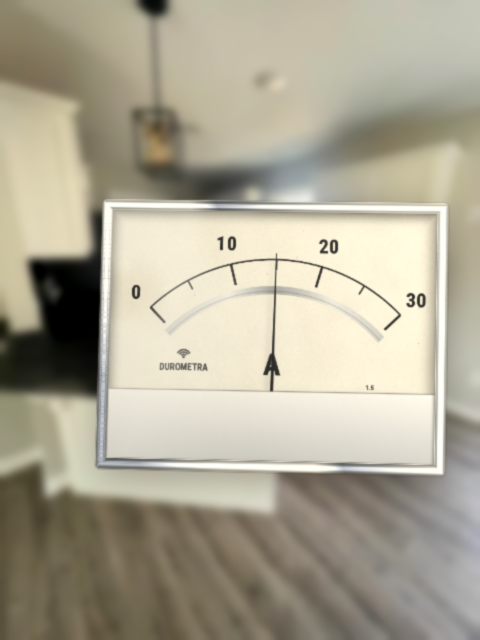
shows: value=15 unit=A
